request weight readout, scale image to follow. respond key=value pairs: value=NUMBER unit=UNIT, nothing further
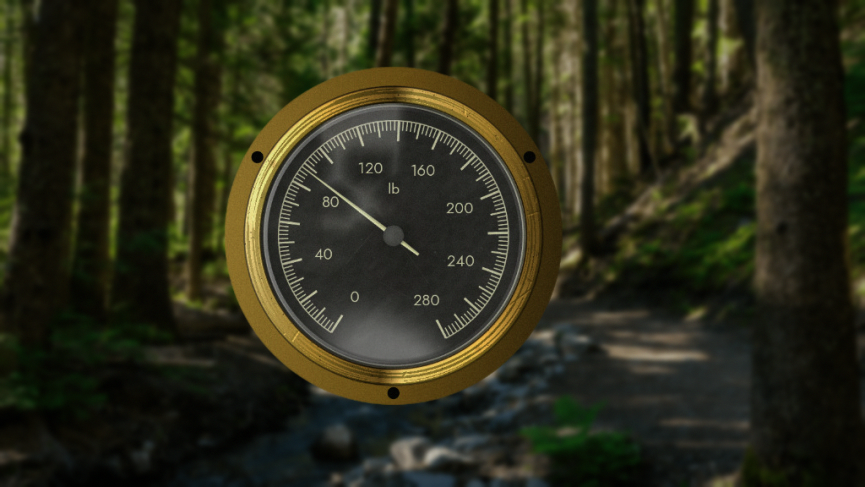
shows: value=88 unit=lb
